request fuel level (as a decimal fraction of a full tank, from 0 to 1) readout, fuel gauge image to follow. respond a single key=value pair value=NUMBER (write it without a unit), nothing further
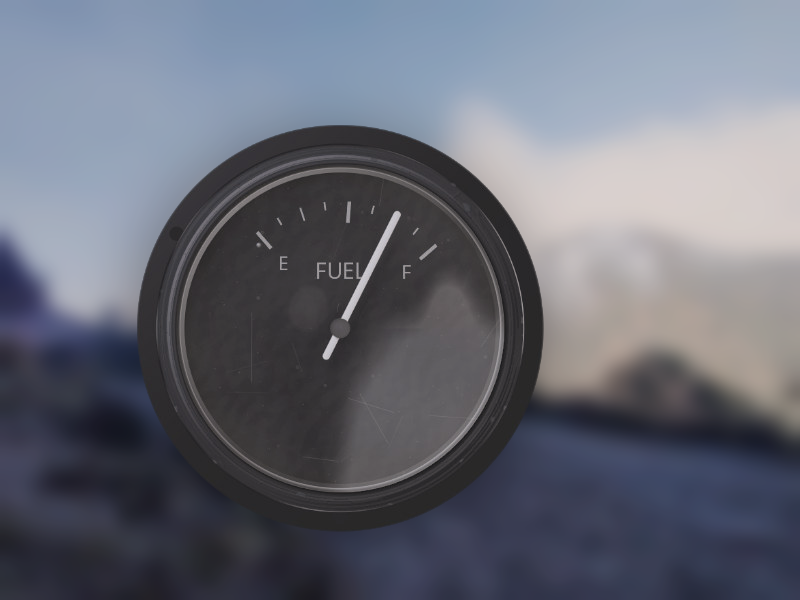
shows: value=0.75
